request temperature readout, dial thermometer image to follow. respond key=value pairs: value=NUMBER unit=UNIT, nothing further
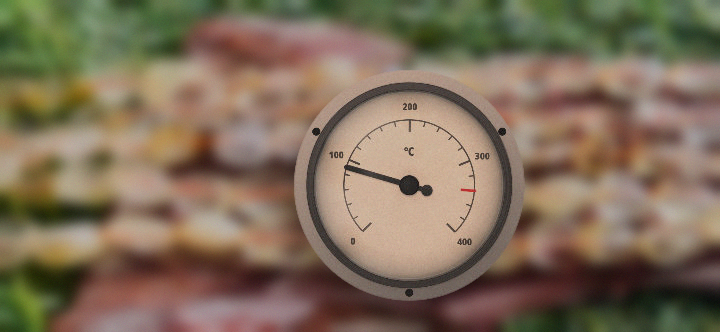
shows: value=90 unit=°C
